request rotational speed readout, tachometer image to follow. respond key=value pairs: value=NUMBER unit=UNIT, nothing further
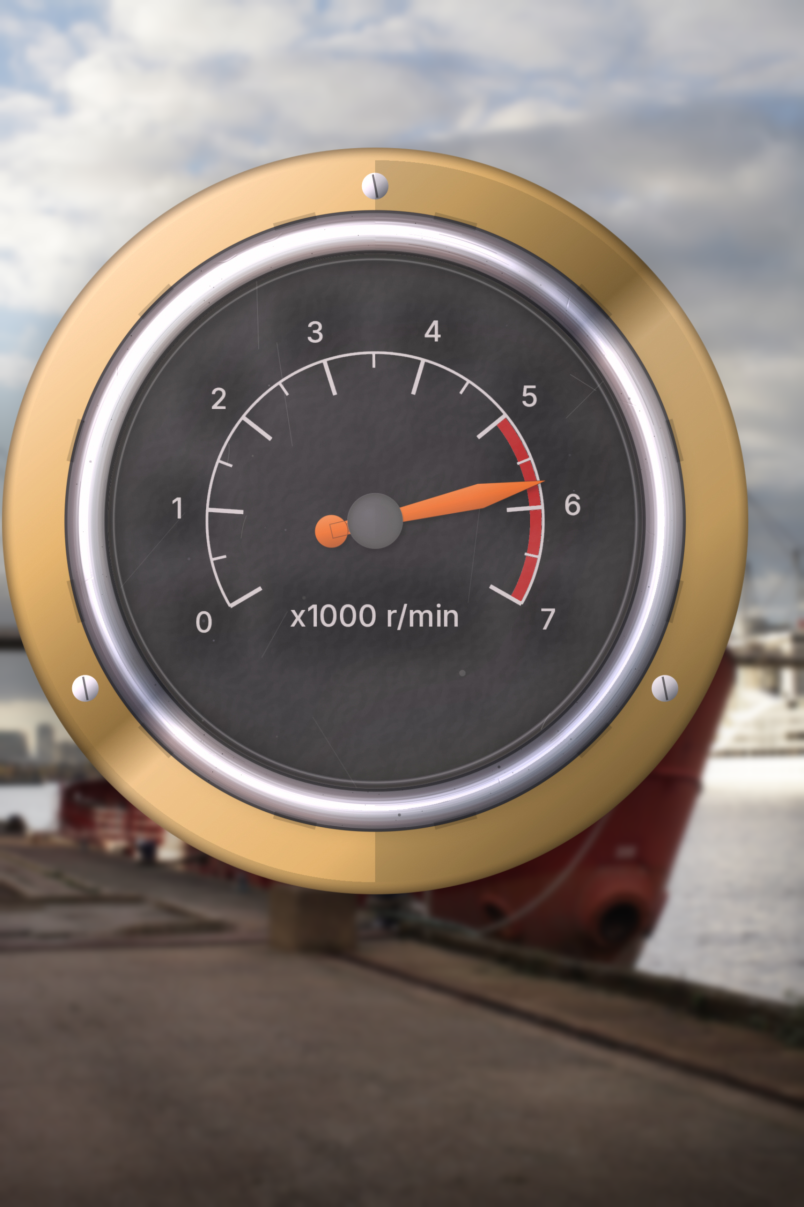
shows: value=5750 unit=rpm
